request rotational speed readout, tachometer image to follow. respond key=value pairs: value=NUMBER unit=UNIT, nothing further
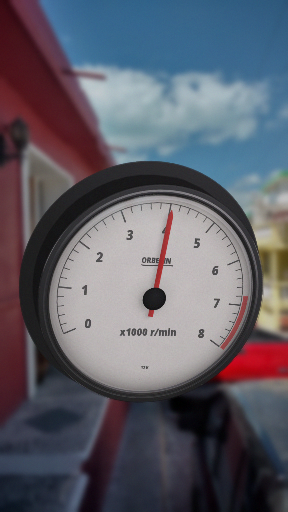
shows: value=4000 unit=rpm
